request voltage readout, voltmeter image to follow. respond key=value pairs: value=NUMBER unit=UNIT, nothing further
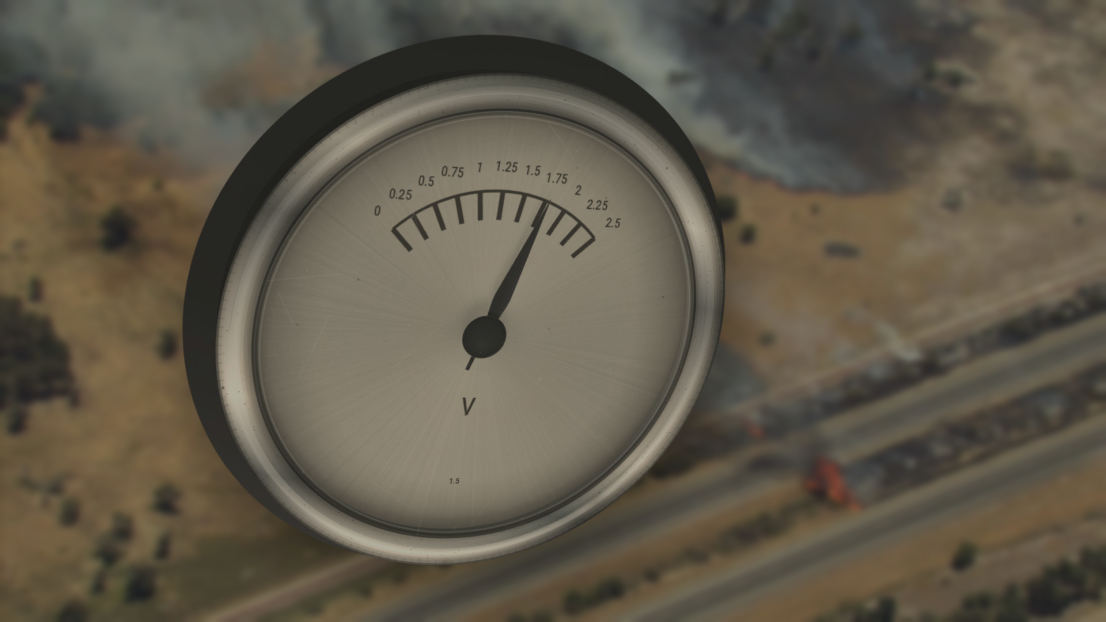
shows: value=1.75 unit=V
